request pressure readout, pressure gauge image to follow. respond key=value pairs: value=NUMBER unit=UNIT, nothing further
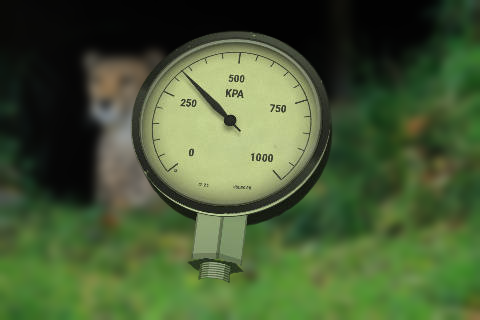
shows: value=325 unit=kPa
